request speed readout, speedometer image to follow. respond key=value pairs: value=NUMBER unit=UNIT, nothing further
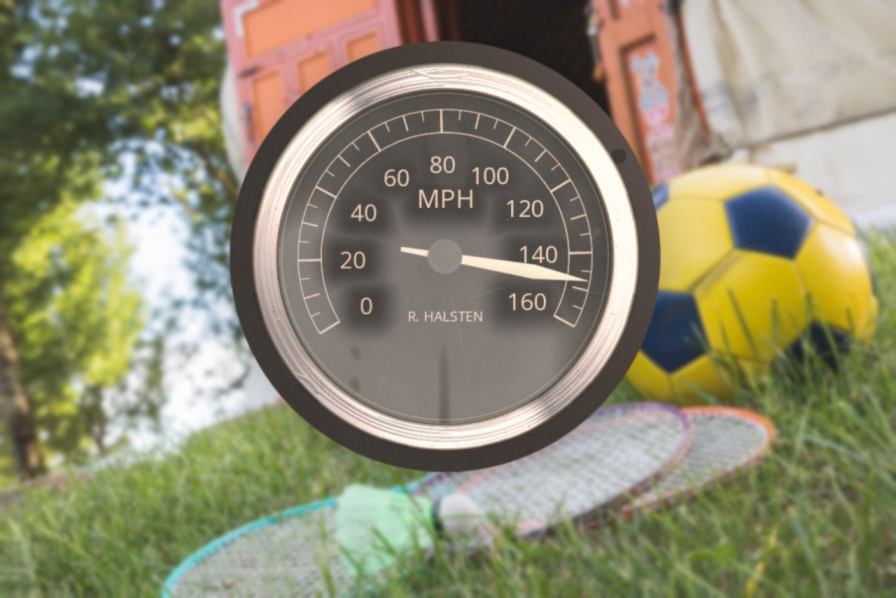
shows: value=147.5 unit=mph
